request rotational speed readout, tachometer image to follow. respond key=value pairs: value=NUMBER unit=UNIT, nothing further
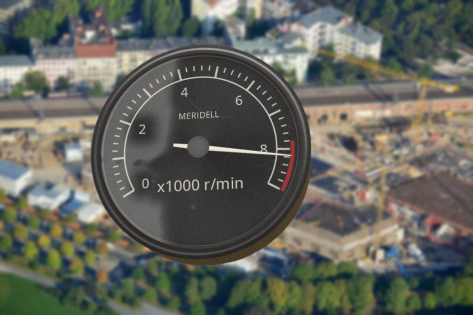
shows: value=8200 unit=rpm
